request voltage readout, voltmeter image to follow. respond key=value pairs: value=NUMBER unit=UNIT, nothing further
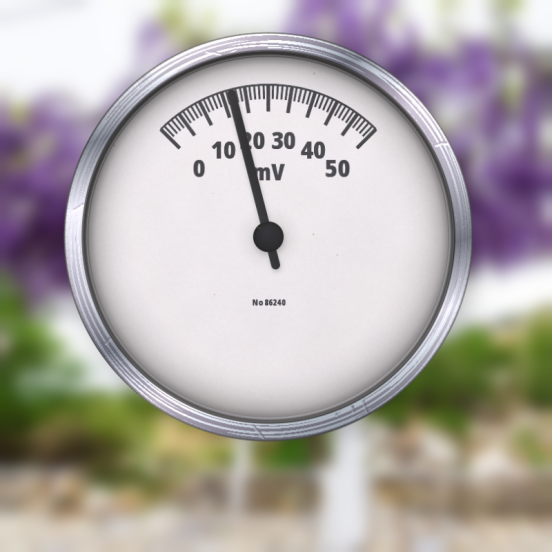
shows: value=17 unit=mV
